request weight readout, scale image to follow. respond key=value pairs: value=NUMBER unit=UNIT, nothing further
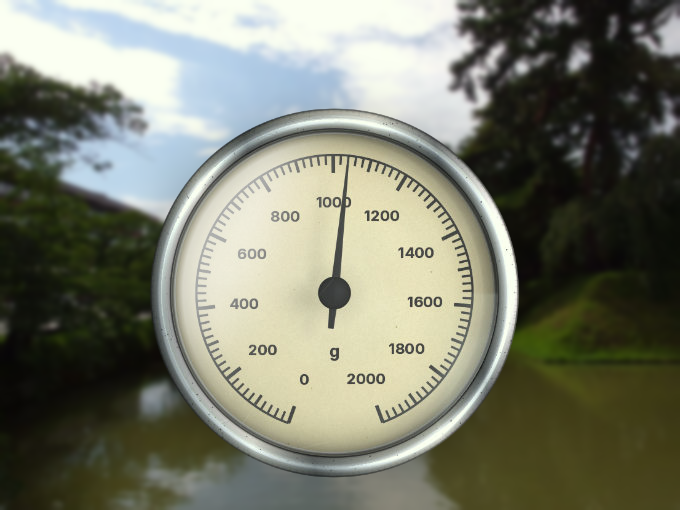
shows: value=1040 unit=g
